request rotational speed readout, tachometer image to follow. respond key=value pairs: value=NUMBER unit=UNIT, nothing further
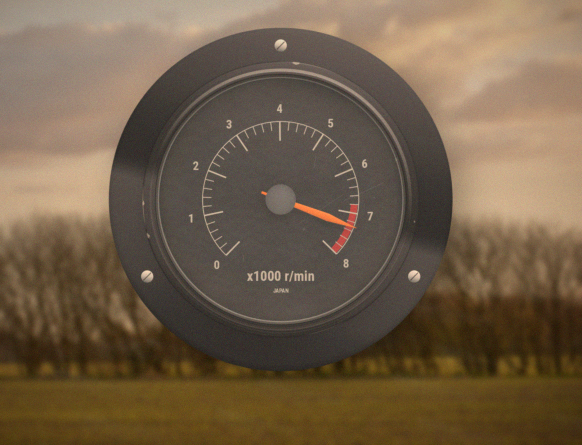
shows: value=7300 unit=rpm
